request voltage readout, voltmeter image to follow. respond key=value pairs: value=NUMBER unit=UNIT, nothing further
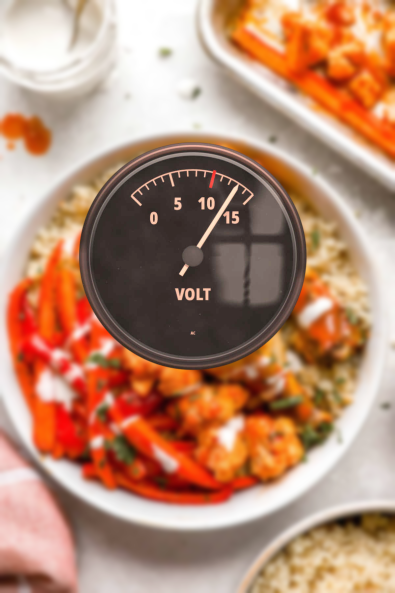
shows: value=13 unit=V
